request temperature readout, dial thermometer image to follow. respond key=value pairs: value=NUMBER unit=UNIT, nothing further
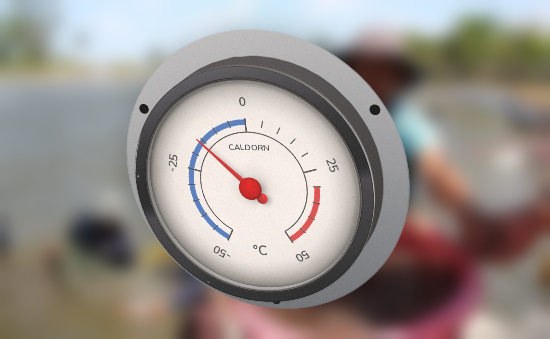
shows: value=-15 unit=°C
